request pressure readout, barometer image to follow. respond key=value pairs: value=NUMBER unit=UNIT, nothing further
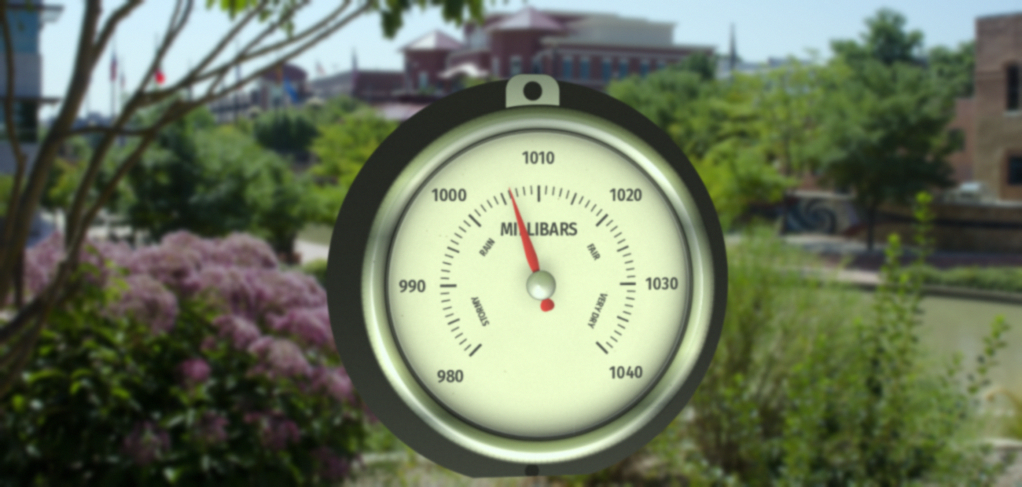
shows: value=1006 unit=mbar
